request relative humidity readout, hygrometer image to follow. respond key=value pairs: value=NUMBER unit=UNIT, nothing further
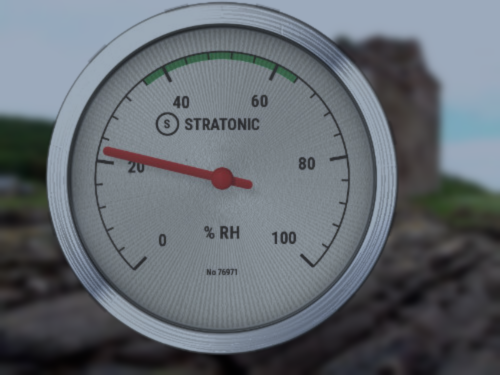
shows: value=22 unit=%
